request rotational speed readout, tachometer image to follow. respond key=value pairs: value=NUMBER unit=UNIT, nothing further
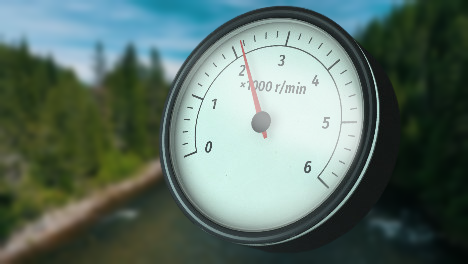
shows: value=2200 unit=rpm
